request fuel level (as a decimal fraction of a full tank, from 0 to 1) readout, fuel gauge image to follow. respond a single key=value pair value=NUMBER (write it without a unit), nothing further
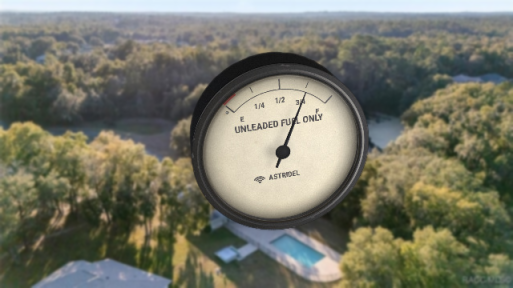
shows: value=0.75
